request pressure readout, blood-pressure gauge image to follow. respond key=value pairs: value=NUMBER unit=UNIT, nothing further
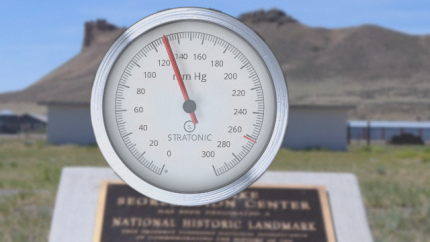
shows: value=130 unit=mmHg
